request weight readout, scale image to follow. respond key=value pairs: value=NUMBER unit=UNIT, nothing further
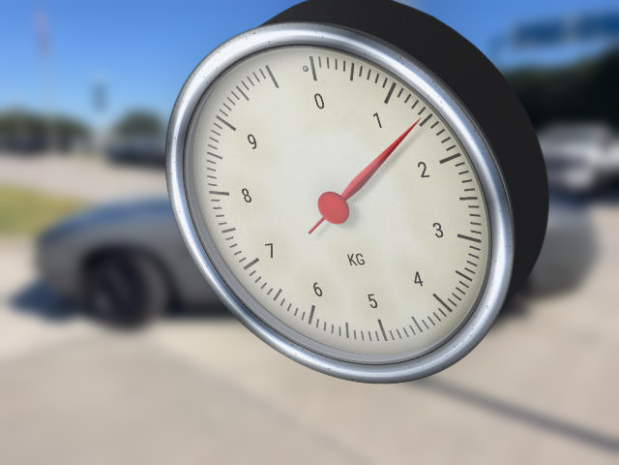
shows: value=1.45 unit=kg
